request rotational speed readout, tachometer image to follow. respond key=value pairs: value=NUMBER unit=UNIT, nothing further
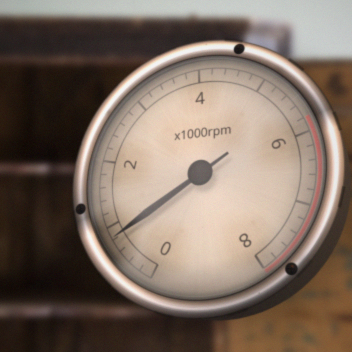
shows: value=800 unit=rpm
